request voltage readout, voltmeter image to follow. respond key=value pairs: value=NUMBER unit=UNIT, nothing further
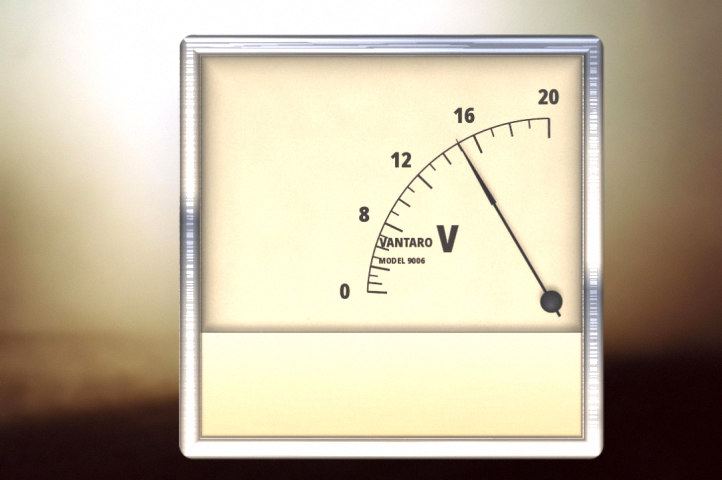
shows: value=15 unit=V
